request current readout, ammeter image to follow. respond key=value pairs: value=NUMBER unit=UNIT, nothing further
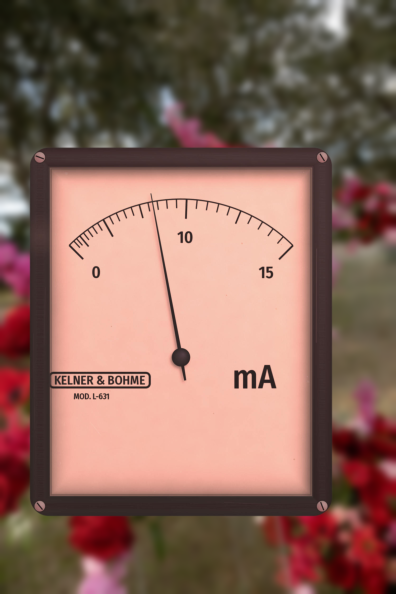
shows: value=8.25 unit=mA
